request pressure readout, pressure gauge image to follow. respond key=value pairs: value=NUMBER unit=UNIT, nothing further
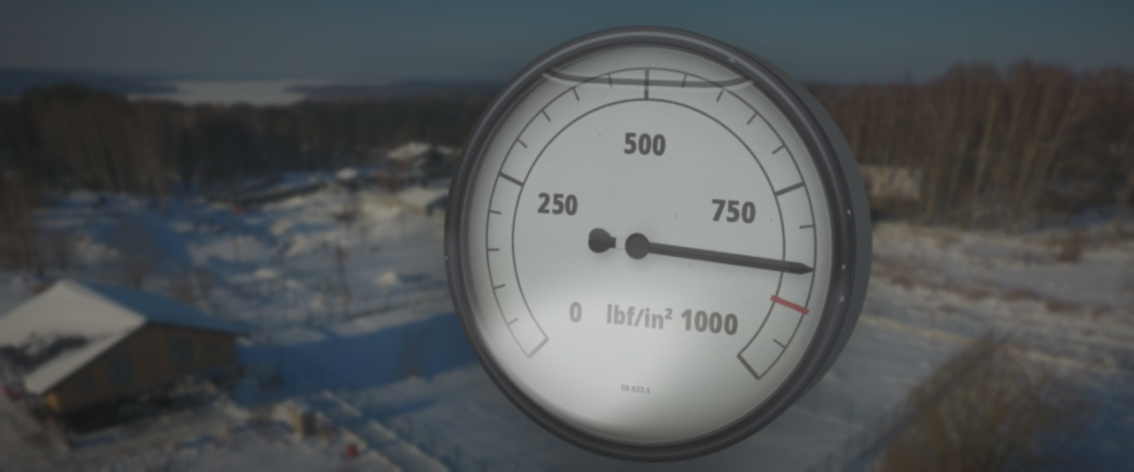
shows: value=850 unit=psi
